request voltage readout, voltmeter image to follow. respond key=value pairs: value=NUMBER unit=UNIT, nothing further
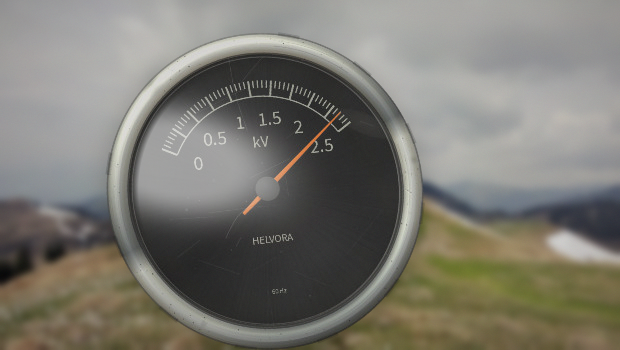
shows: value=2.35 unit=kV
